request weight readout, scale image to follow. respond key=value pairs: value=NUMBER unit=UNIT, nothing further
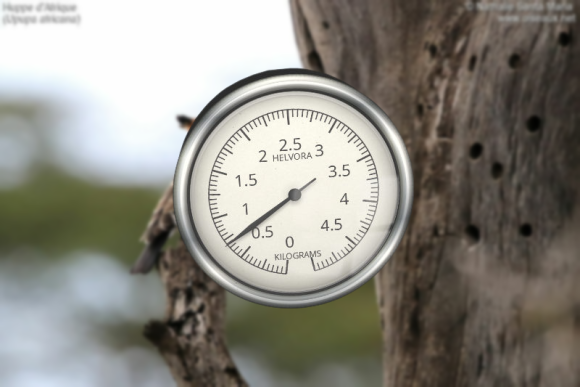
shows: value=0.7 unit=kg
